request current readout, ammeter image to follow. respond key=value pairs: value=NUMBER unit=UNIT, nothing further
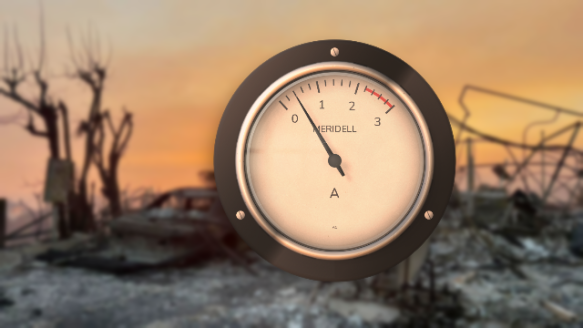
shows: value=0.4 unit=A
